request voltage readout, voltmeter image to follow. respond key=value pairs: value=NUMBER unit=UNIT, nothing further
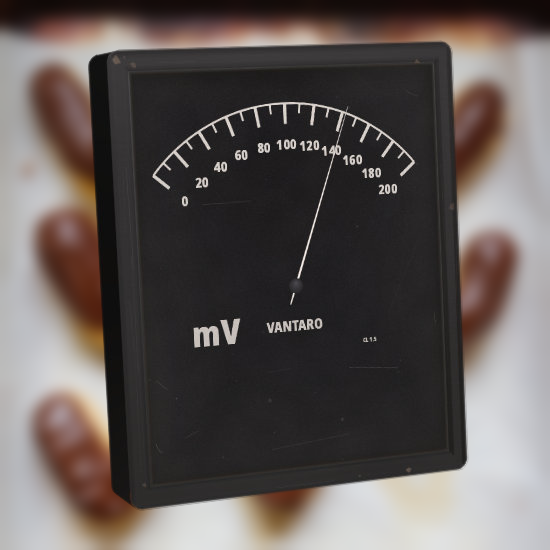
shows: value=140 unit=mV
